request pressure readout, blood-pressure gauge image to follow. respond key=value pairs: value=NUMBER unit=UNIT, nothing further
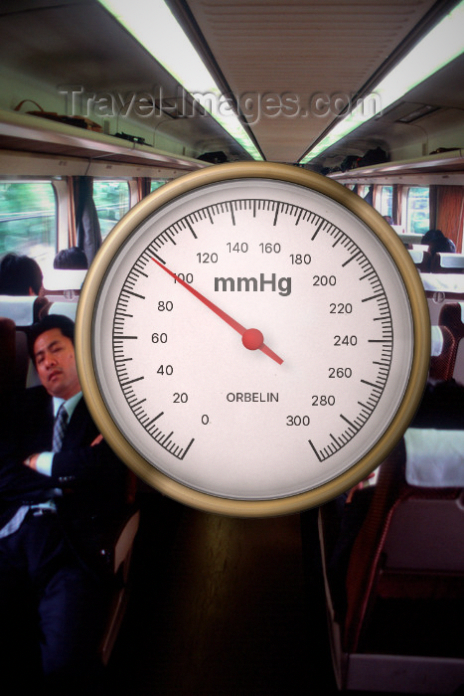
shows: value=98 unit=mmHg
